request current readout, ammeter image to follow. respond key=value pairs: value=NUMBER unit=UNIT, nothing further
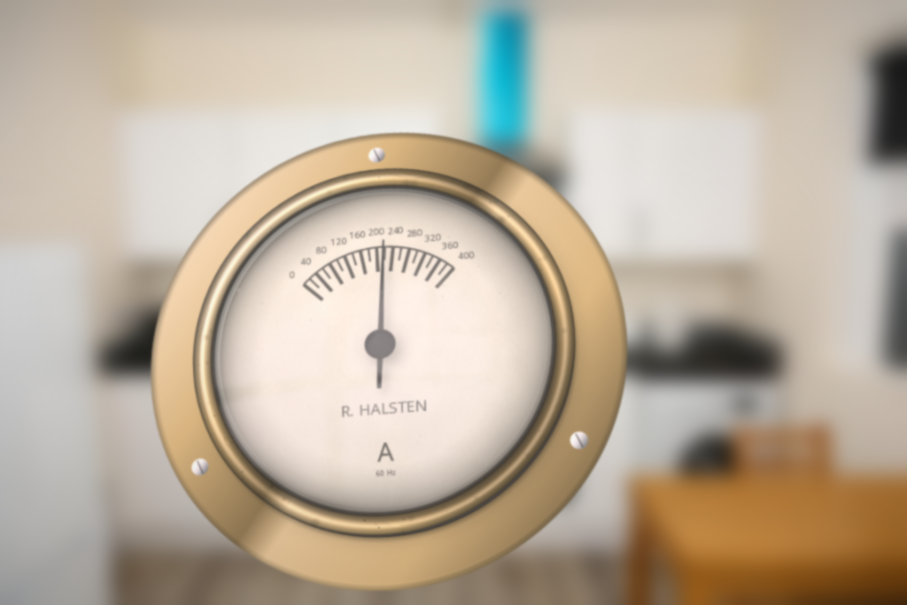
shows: value=220 unit=A
